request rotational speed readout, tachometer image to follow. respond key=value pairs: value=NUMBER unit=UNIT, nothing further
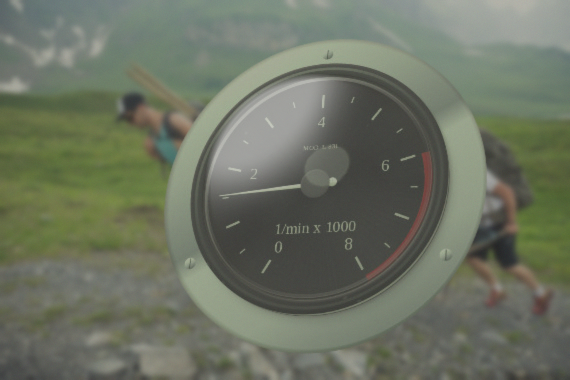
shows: value=1500 unit=rpm
